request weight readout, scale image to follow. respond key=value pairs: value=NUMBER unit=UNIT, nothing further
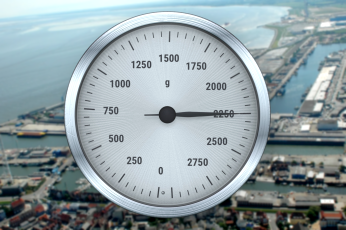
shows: value=2250 unit=g
